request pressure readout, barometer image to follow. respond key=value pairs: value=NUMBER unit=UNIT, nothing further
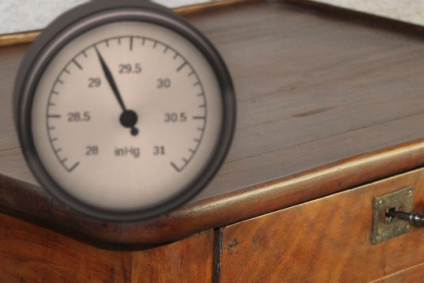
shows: value=29.2 unit=inHg
